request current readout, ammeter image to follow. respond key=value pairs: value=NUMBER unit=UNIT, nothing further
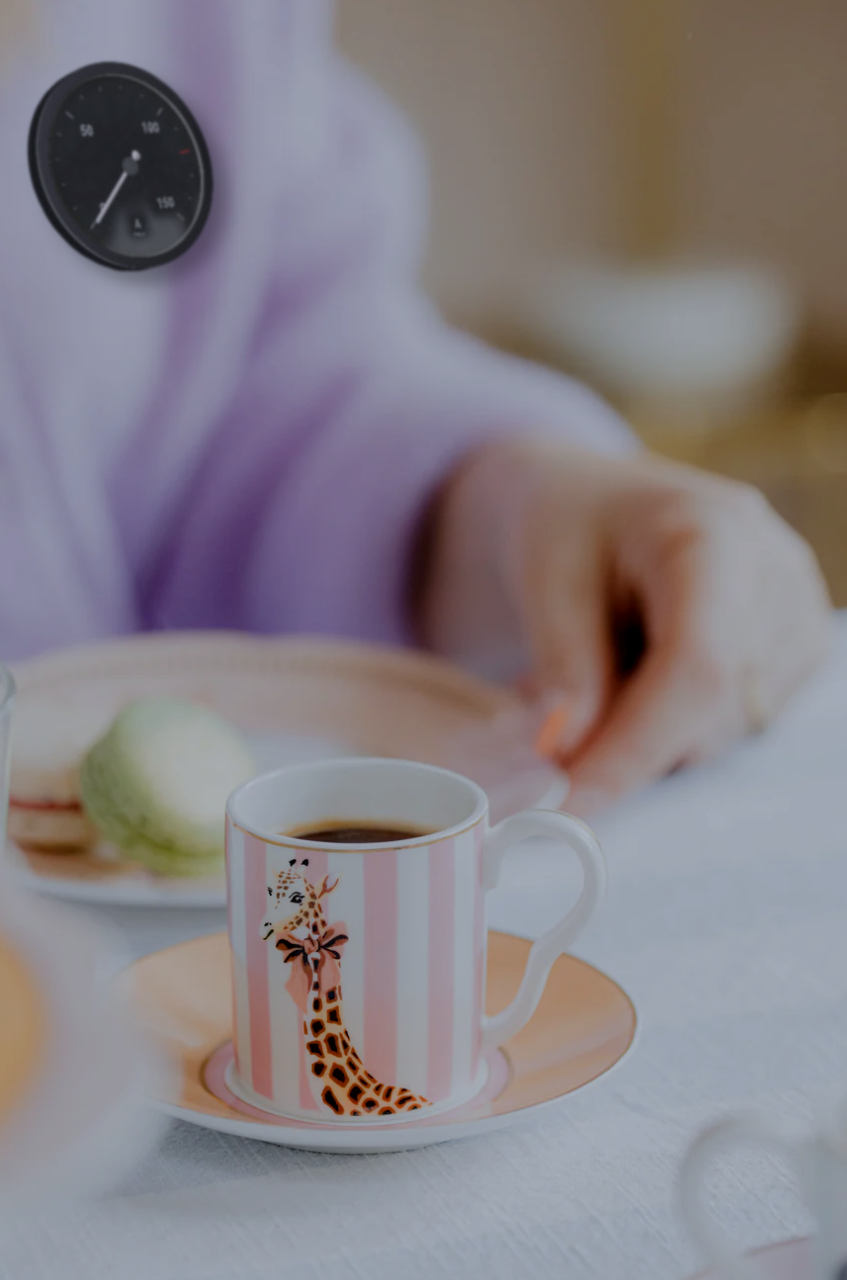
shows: value=0 unit=A
